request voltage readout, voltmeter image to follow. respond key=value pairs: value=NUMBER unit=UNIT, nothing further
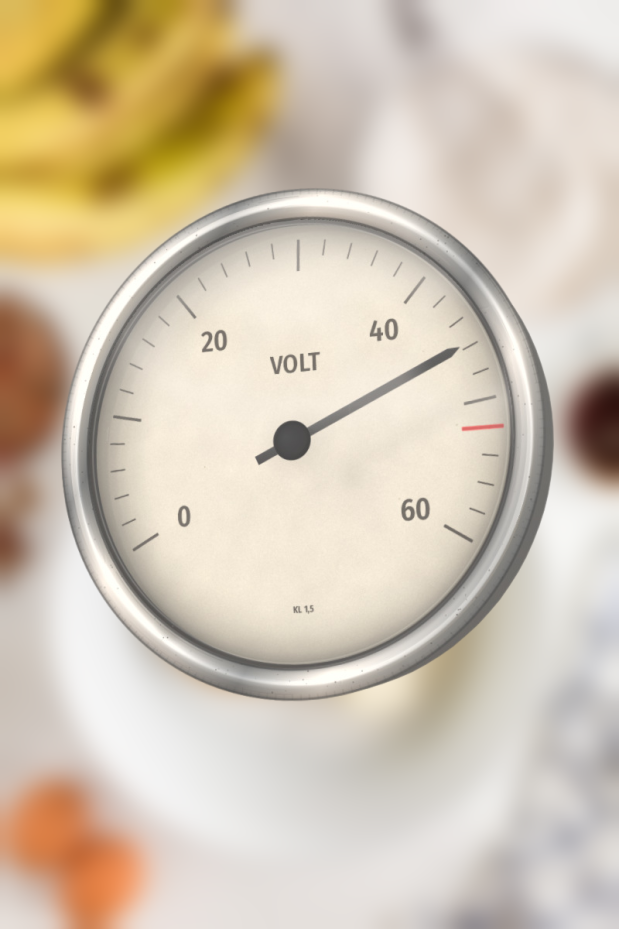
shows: value=46 unit=V
